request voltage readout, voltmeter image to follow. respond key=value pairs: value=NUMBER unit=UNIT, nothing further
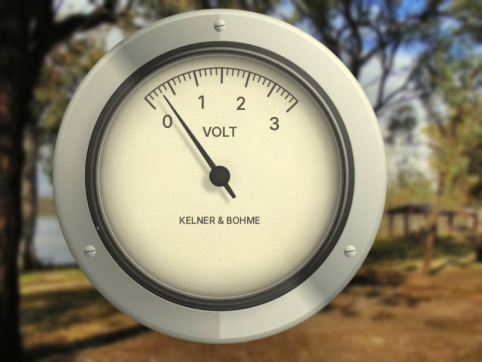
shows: value=0.3 unit=V
